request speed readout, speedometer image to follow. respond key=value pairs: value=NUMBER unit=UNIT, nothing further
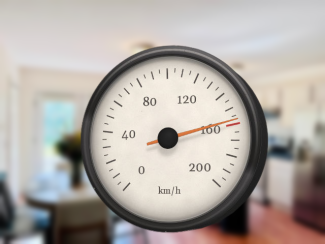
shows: value=157.5 unit=km/h
